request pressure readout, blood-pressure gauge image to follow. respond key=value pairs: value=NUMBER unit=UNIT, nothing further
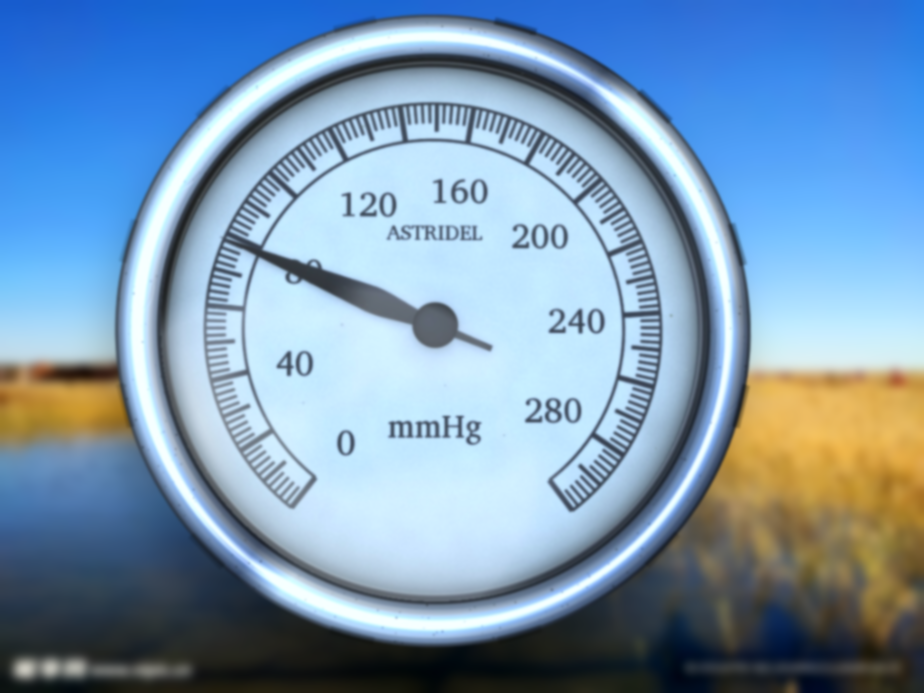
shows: value=78 unit=mmHg
